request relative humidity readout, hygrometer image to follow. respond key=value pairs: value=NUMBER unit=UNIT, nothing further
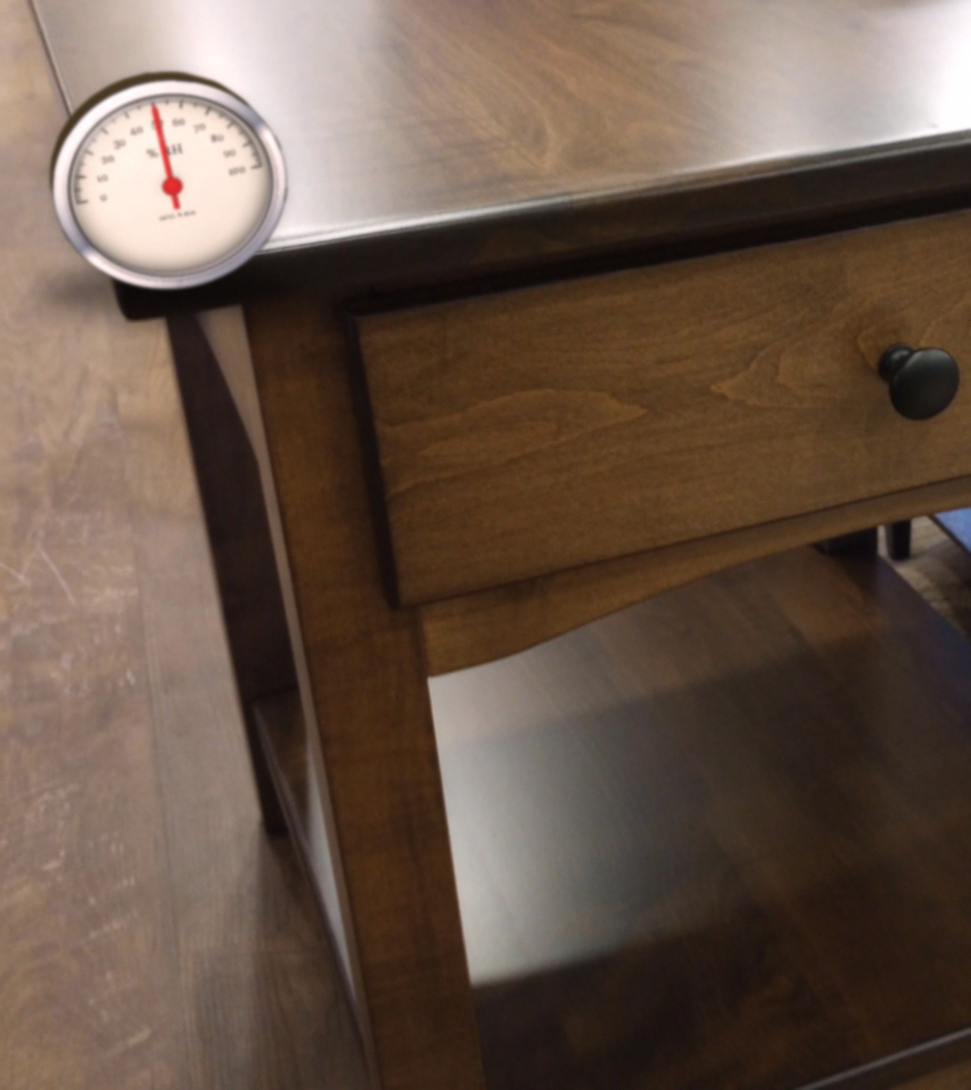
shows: value=50 unit=%
